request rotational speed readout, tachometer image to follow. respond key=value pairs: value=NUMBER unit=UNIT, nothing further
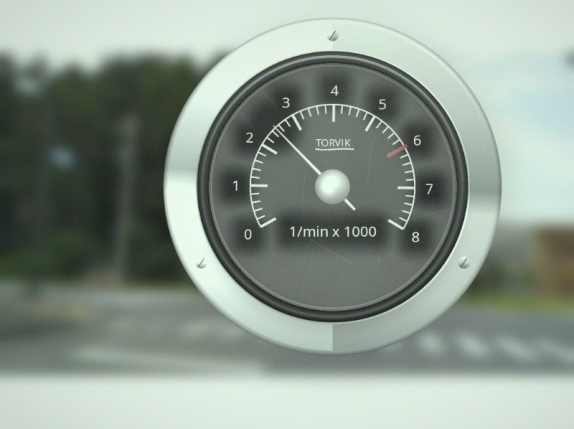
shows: value=2500 unit=rpm
